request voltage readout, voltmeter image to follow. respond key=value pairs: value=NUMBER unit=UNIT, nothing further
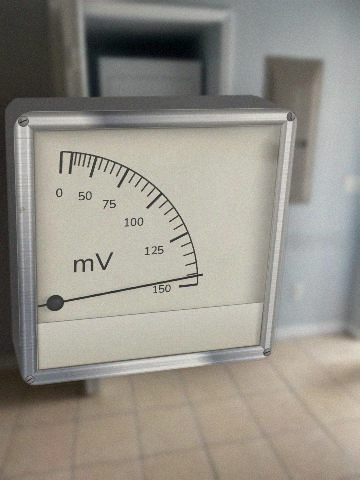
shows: value=145 unit=mV
